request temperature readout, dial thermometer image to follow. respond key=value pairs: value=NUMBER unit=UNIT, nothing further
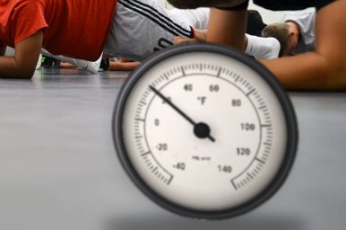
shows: value=20 unit=°F
